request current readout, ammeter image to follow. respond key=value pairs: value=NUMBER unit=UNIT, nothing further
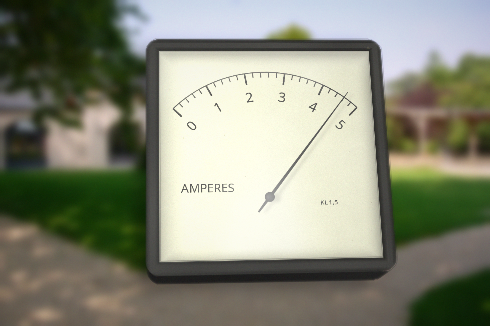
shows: value=4.6 unit=A
